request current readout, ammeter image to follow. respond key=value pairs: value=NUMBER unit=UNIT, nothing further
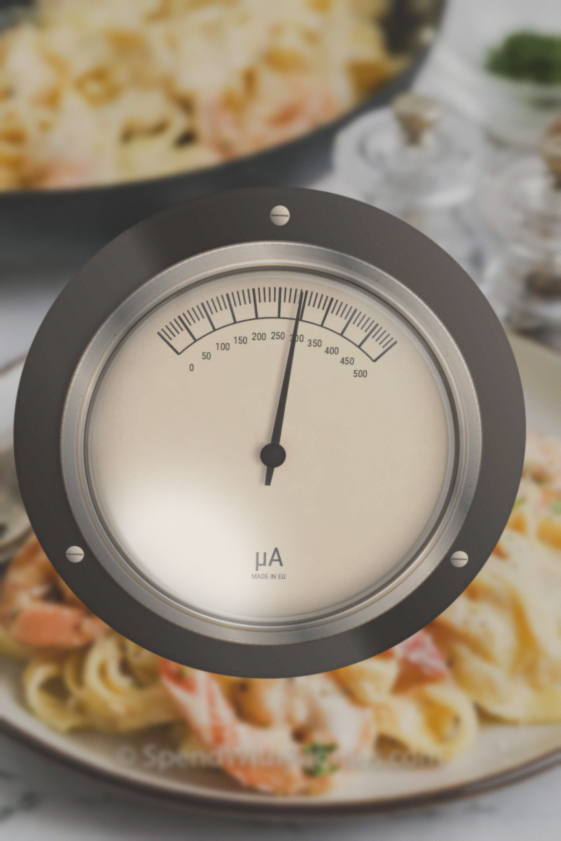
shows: value=290 unit=µA
